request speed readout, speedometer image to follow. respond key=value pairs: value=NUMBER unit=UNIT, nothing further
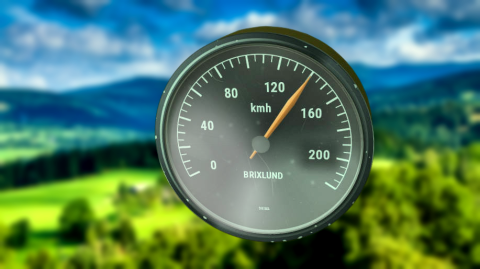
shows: value=140 unit=km/h
